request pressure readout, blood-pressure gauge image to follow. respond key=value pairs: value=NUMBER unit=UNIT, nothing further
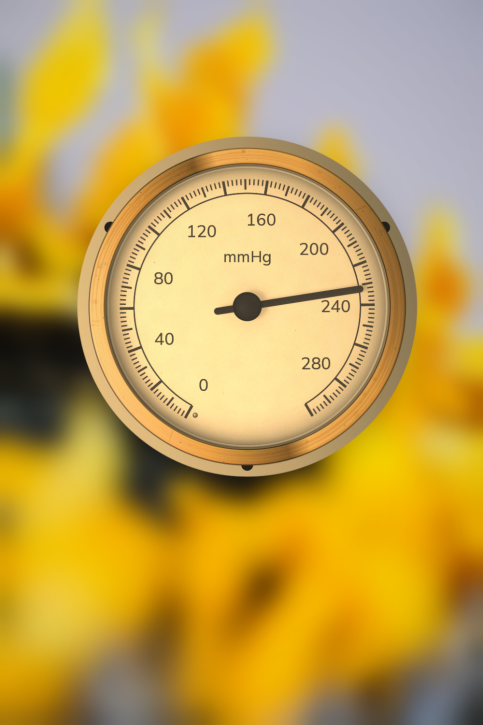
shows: value=232 unit=mmHg
